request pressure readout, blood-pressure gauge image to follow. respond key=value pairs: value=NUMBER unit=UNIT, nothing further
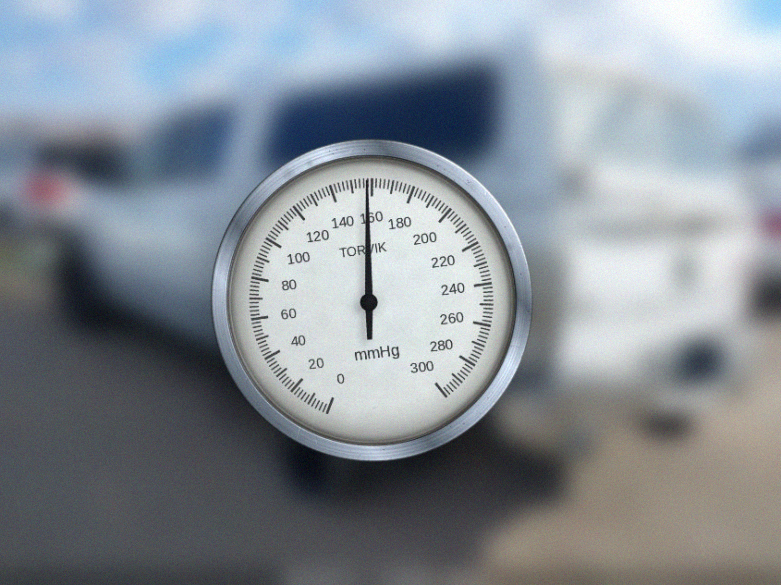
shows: value=158 unit=mmHg
